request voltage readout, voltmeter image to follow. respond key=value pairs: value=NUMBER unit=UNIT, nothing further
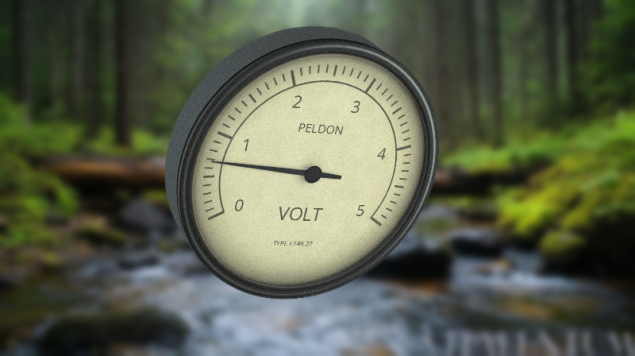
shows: value=0.7 unit=V
